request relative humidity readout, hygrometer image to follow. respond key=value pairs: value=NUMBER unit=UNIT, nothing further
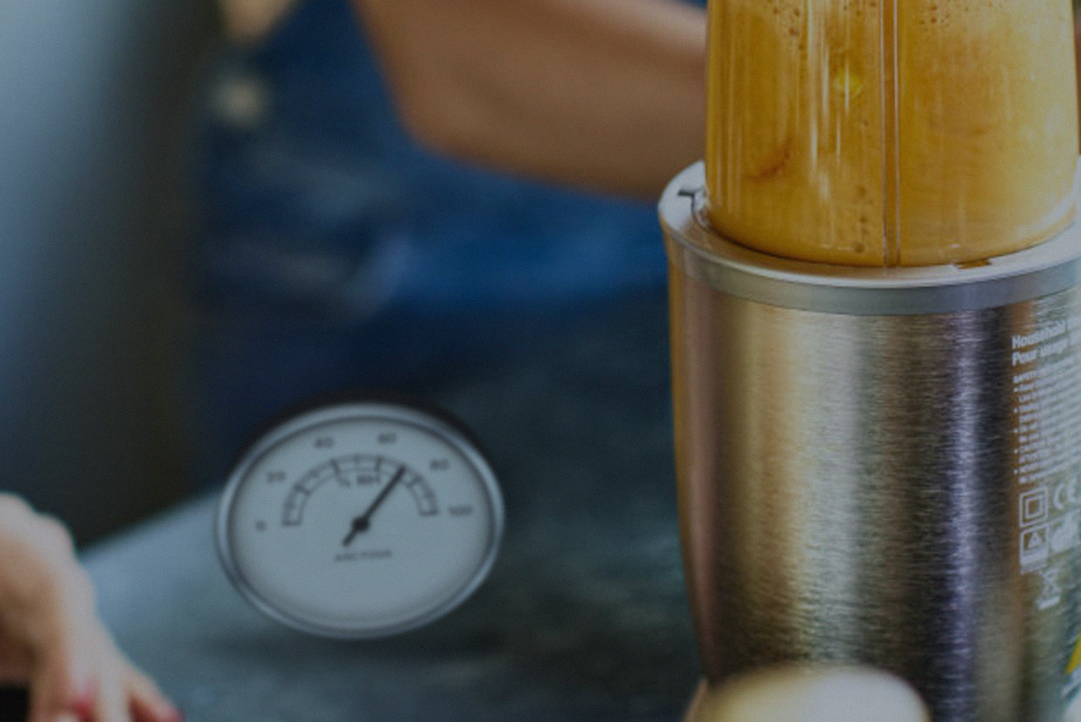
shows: value=70 unit=%
